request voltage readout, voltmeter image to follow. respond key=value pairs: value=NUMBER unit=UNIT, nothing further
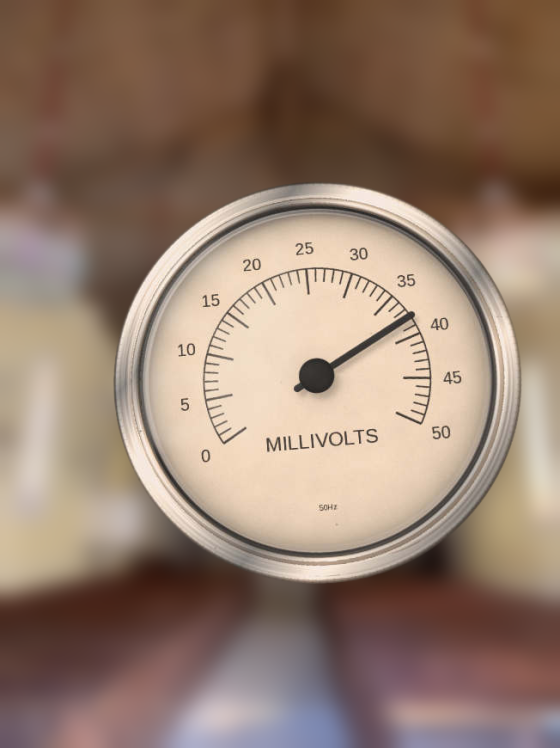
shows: value=38 unit=mV
